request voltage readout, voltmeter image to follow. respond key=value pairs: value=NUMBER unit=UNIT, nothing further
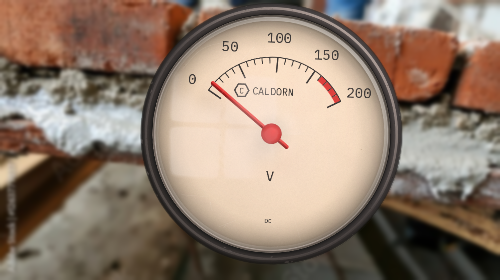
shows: value=10 unit=V
